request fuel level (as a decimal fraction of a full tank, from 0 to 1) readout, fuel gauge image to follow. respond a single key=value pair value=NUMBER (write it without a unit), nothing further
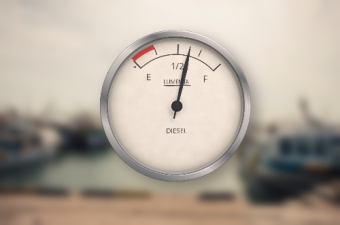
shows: value=0.625
